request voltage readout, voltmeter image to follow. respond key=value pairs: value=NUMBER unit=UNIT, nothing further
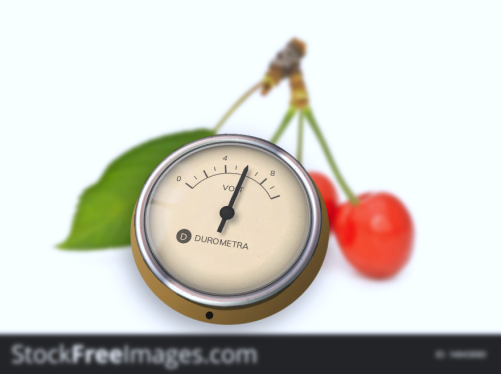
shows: value=6 unit=V
